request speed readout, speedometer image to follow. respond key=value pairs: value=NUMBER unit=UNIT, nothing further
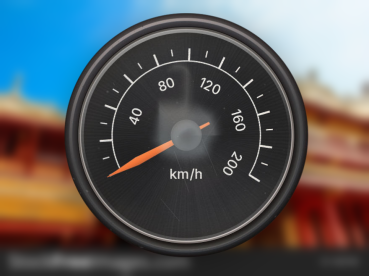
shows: value=0 unit=km/h
